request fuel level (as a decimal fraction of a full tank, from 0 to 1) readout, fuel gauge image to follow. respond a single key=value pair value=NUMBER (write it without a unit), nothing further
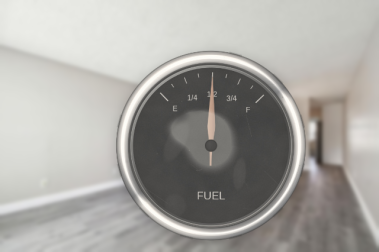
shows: value=0.5
